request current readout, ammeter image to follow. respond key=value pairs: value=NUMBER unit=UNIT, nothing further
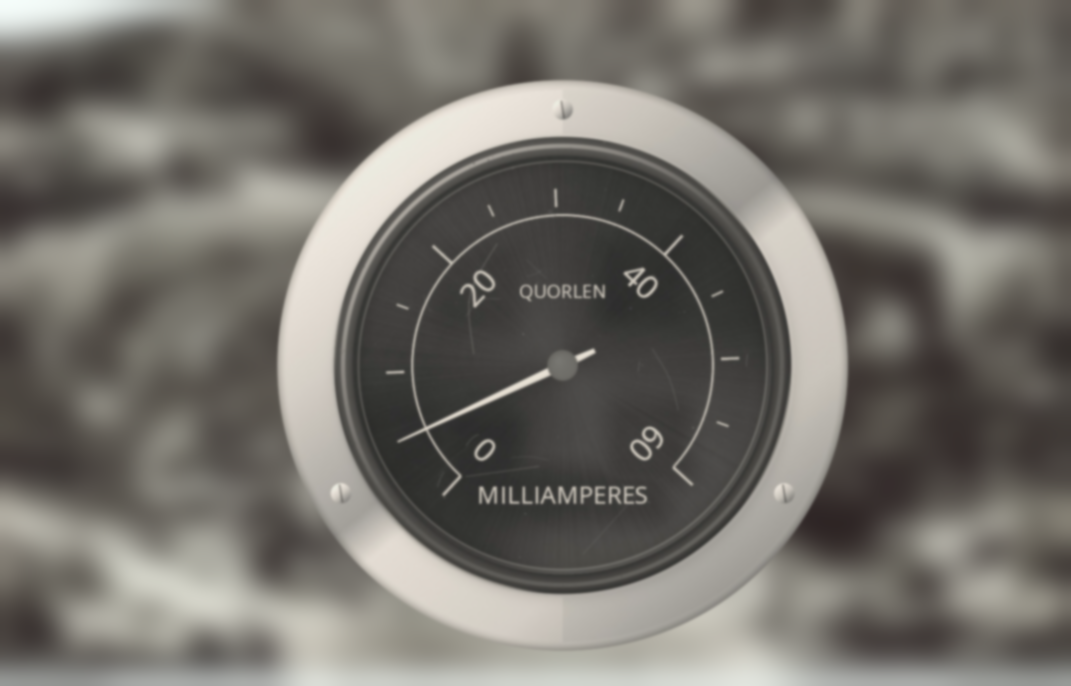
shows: value=5 unit=mA
